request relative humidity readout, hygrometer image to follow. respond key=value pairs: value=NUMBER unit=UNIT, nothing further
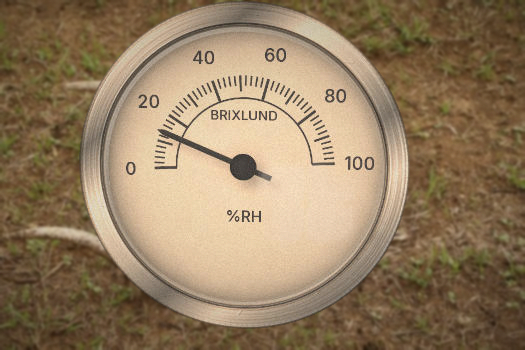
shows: value=14 unit=%
